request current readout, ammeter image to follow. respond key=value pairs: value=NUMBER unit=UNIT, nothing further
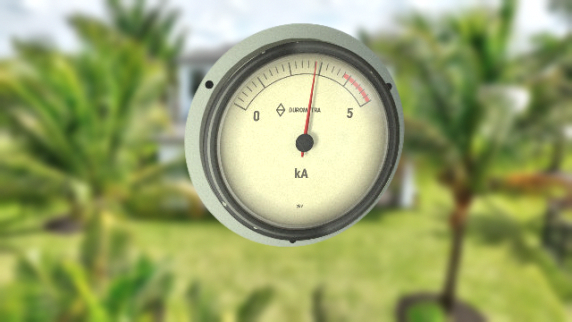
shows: value=2.8 unit=kA
